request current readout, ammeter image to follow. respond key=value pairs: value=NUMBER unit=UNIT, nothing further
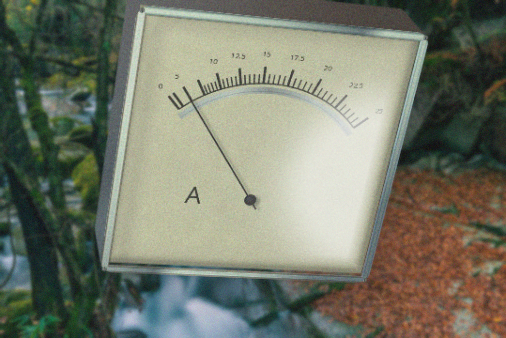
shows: value=5 unit=A
